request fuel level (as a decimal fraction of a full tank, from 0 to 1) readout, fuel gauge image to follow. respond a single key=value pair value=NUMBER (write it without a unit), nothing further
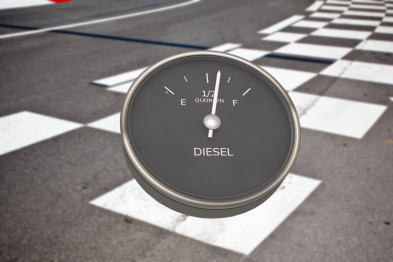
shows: value=0.625
